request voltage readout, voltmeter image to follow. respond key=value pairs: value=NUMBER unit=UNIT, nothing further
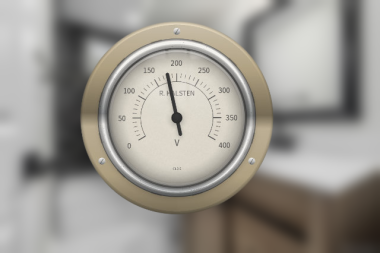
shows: value=180 unit=V
